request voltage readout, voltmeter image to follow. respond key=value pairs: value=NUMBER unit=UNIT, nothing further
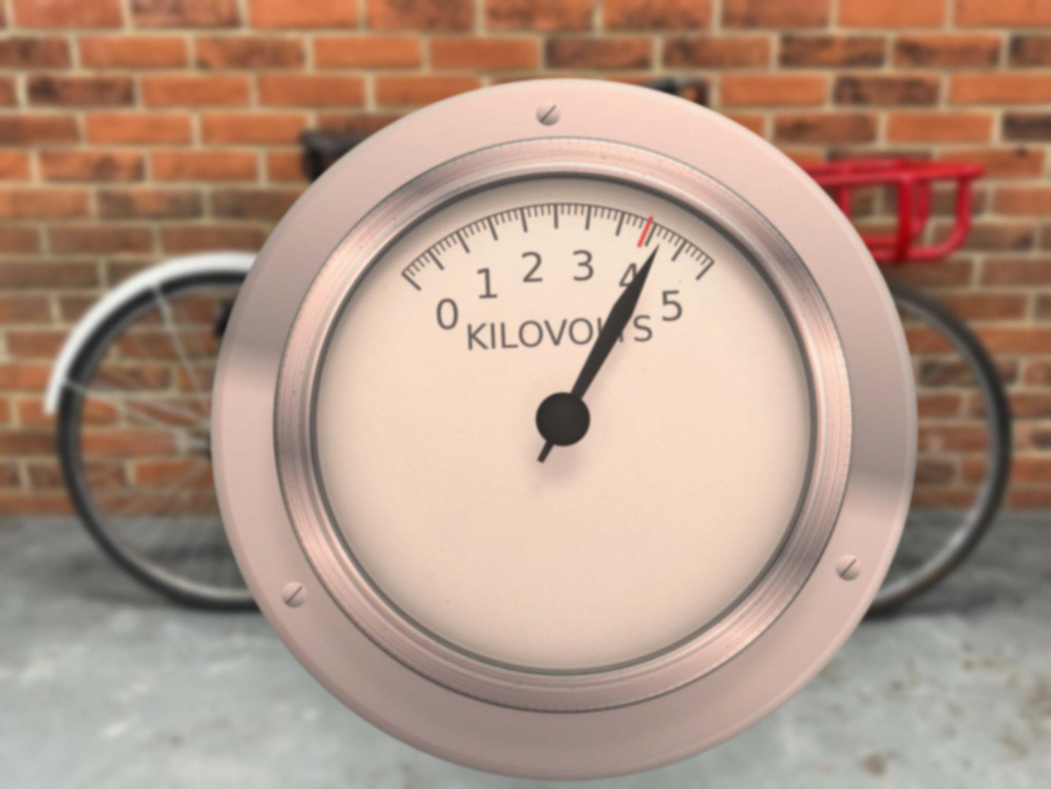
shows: value=4.2 unit=kV
